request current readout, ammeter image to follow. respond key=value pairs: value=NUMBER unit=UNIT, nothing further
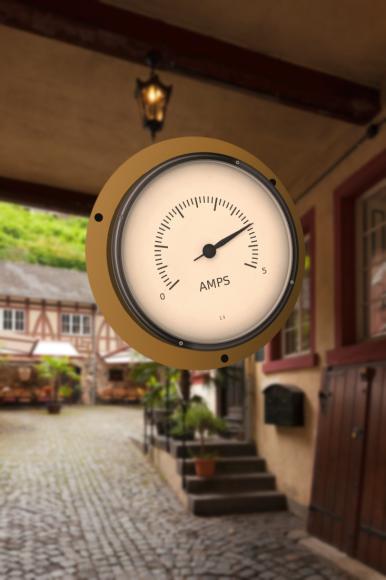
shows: value=4 unit=A
